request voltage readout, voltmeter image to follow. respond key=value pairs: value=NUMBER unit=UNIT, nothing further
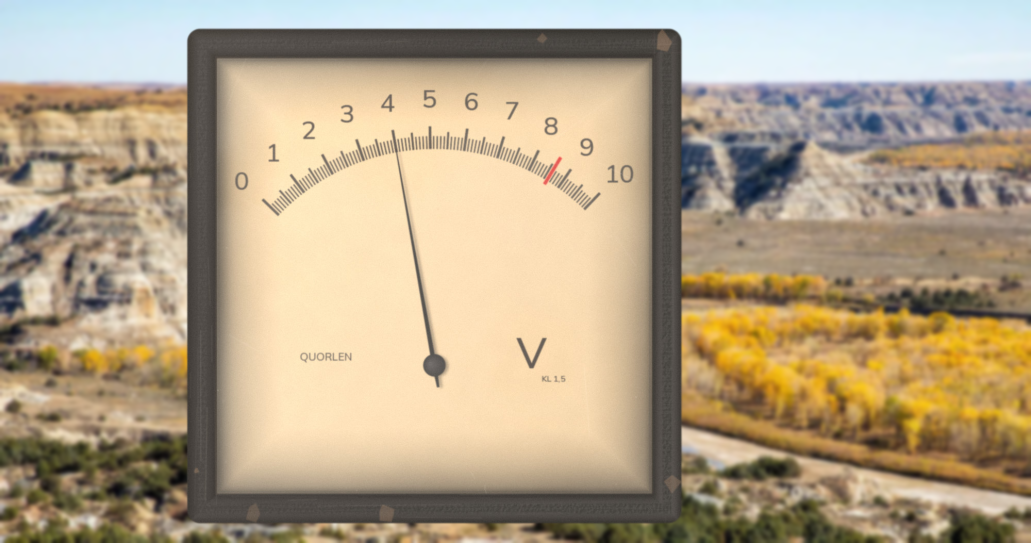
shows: value=4 unit=V
